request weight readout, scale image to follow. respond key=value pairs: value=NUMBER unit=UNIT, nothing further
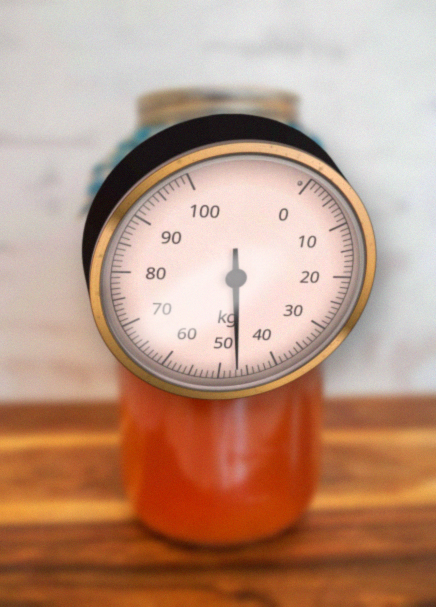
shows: value=47 unit=kg
